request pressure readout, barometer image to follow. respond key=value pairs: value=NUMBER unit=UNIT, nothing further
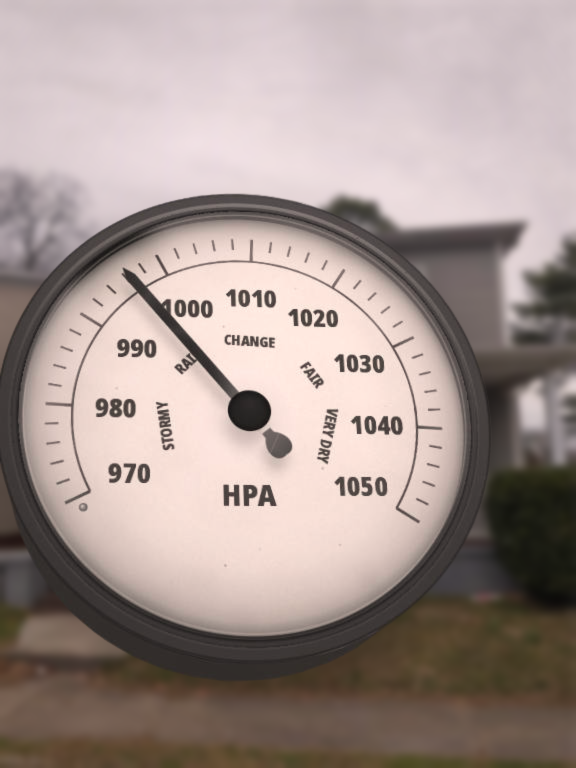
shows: value=996 unit=hPa
